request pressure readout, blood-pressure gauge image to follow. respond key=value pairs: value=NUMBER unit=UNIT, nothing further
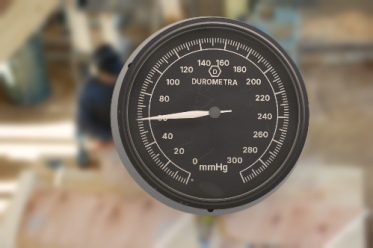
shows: value=60 unit=mmHg
